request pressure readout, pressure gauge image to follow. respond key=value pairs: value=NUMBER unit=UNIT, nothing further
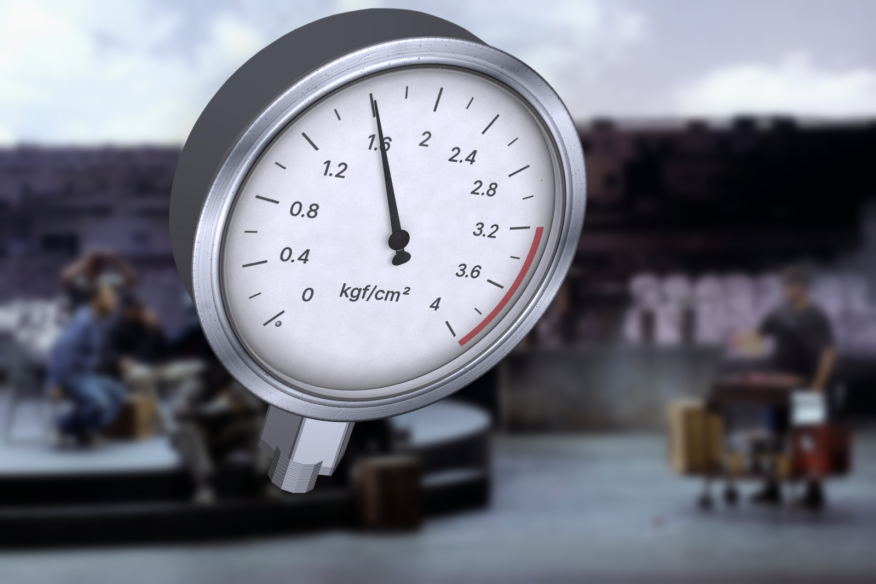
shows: value=1.6 unit=kg/cm²
